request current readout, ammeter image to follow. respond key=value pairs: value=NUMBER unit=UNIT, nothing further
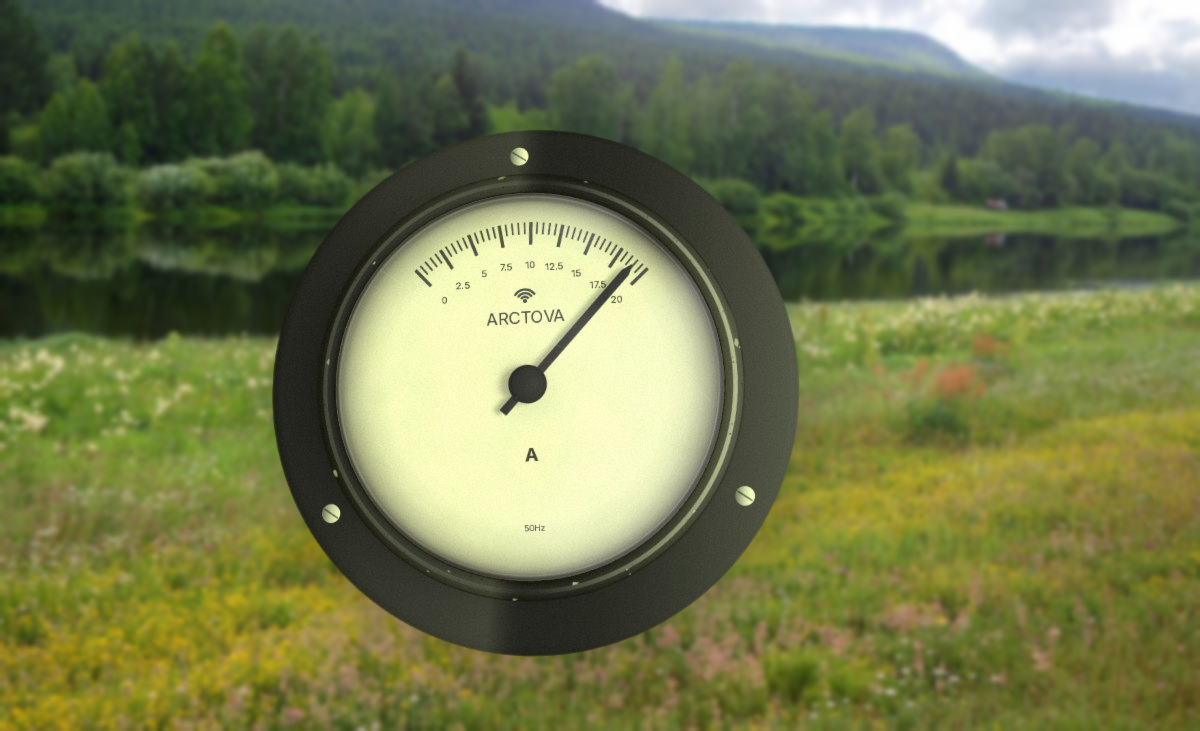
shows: value=19 unit=A
